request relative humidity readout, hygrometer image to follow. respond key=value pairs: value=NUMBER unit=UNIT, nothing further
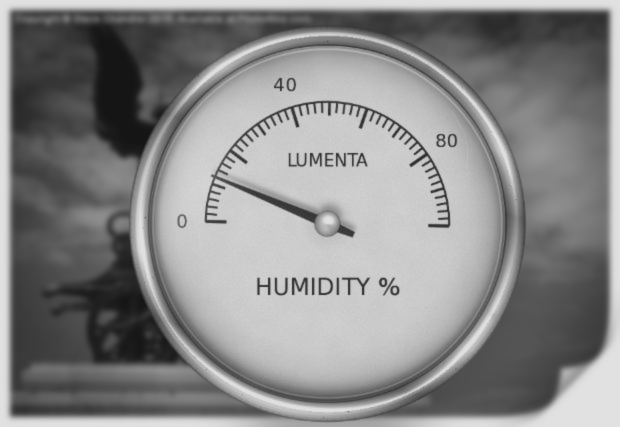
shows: value=12 unit=%
